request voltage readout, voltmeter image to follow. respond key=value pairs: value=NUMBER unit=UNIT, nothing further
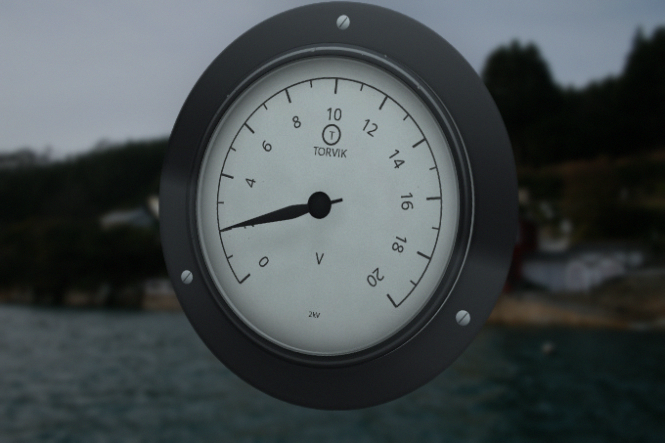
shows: value=2 unit=V
